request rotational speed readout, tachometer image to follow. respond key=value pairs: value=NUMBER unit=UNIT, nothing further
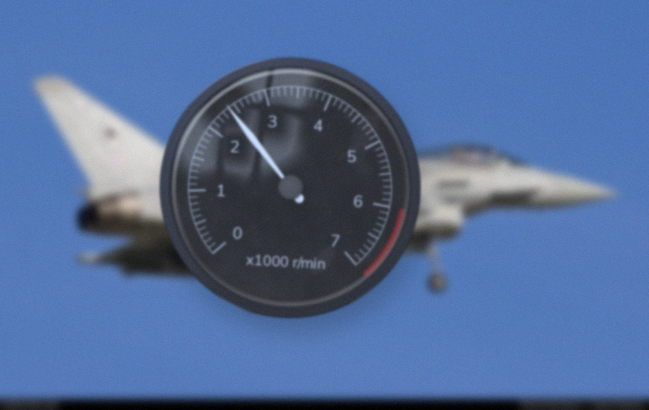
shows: value=2400 unit=rpm
